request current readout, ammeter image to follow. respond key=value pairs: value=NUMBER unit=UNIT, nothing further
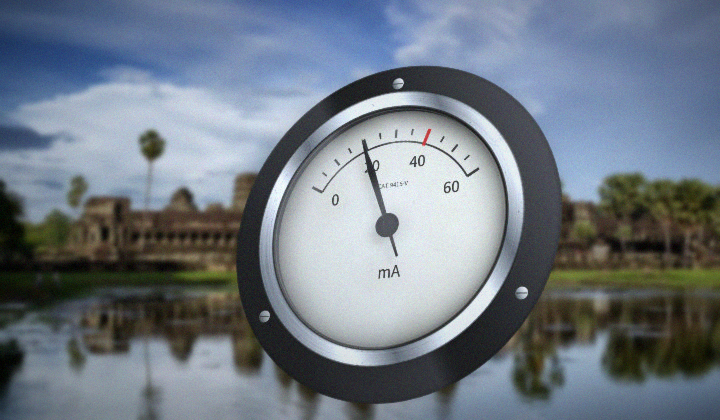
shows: value=20 unit=mA
